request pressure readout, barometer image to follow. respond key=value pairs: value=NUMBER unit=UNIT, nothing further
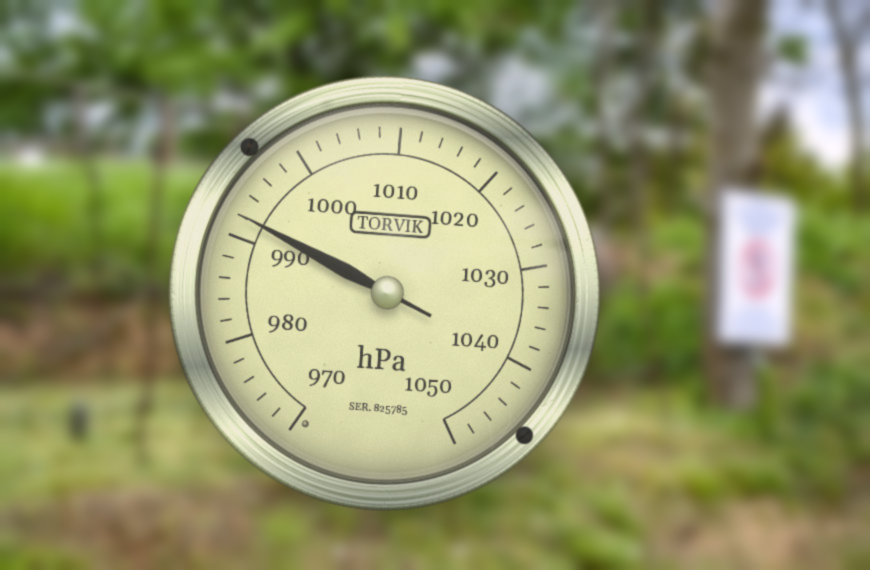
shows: value=992 unit=hPa
